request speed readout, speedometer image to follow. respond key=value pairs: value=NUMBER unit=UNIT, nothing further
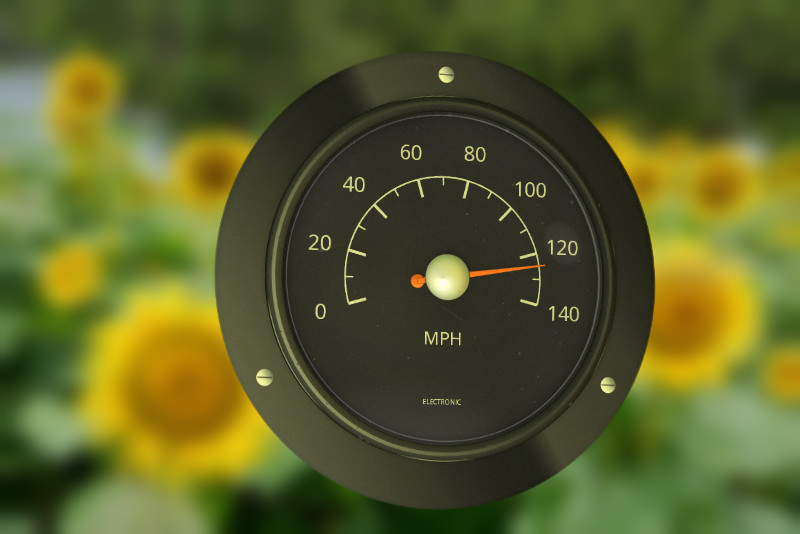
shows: value=125 unit=mph
